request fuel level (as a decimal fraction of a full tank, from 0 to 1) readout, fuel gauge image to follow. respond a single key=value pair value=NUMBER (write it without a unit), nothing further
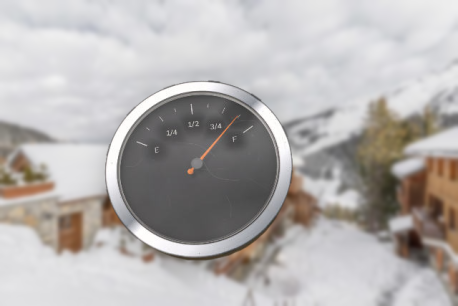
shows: value=0.875
